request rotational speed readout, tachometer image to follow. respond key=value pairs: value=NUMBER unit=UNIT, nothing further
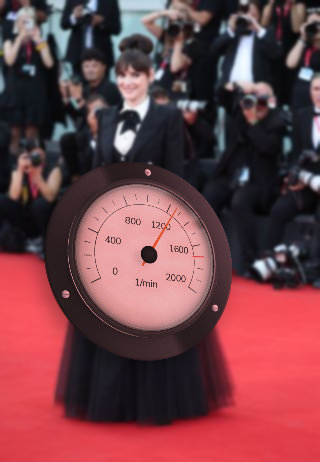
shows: value=1250 unit=rpm
